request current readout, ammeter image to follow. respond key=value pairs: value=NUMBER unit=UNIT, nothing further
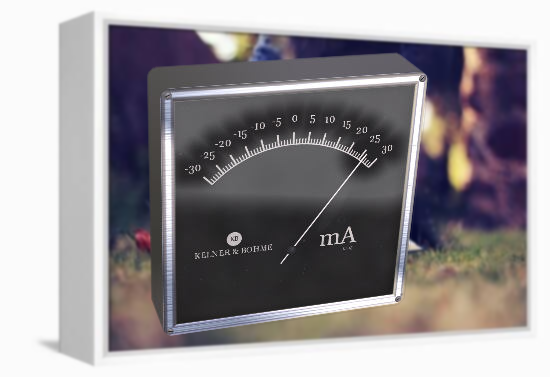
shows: value=25 unit=mA
